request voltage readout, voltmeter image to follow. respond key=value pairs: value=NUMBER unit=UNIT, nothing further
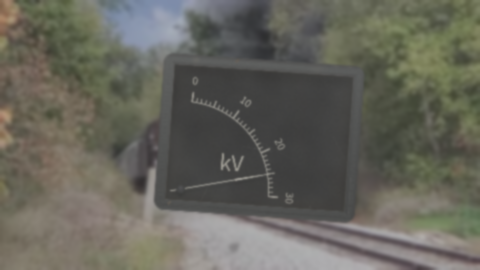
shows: value=25 unit=kV
